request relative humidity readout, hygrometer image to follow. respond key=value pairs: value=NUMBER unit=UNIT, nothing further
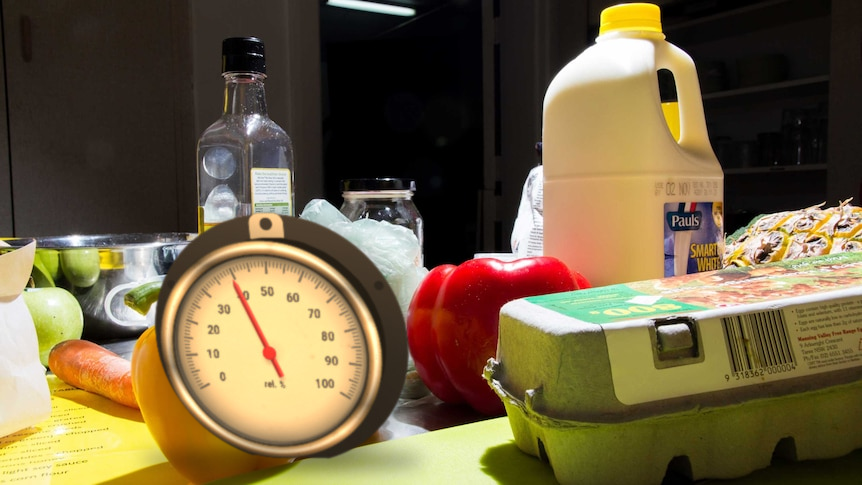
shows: value=40 unit=%
